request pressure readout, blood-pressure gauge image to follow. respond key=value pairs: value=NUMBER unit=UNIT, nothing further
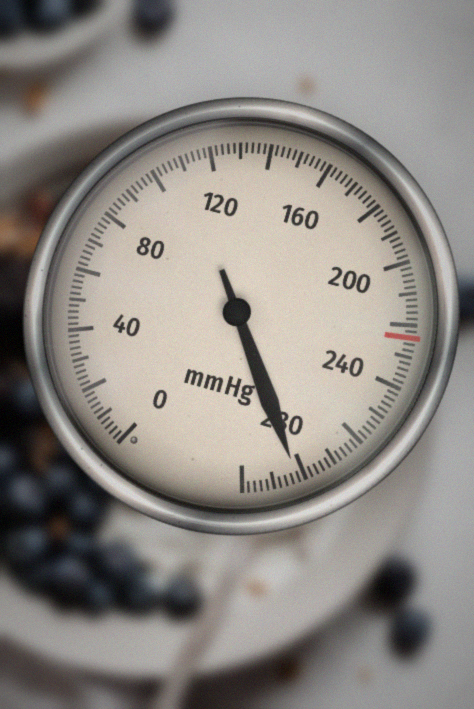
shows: value=282 unit=mmHg
